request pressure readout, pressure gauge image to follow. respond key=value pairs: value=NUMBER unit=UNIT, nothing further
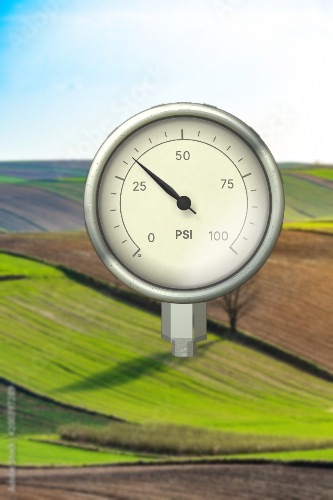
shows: value=32.5 unit=psi
